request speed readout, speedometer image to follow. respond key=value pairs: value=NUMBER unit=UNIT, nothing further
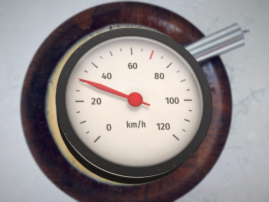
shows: value=30 unit=km/h
